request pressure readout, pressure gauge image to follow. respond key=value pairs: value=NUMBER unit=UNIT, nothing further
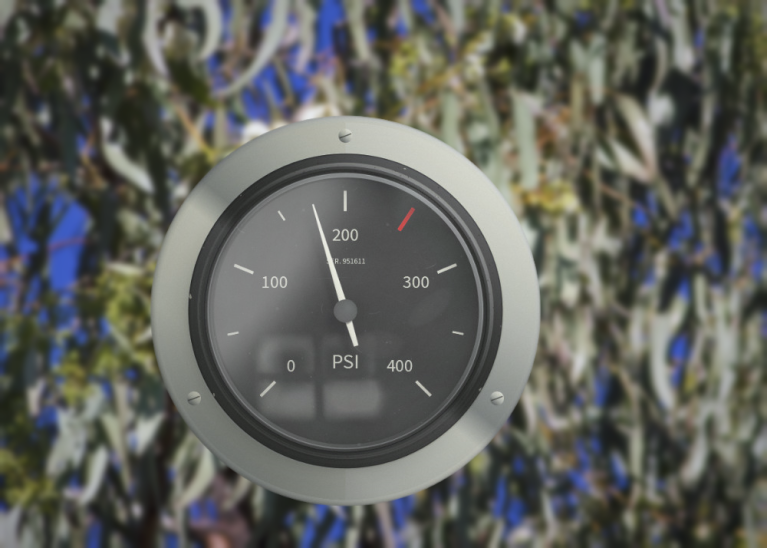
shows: value=175 unit=psi
